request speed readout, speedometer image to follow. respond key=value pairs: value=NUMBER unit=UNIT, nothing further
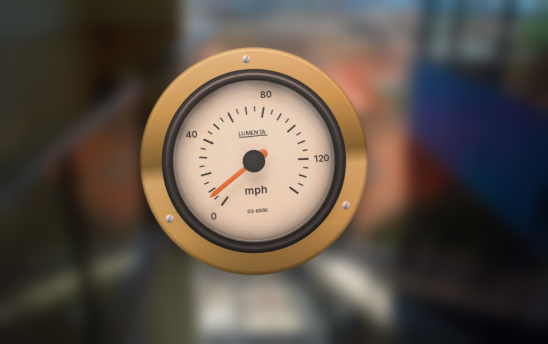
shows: value=7.5 unit=mph
